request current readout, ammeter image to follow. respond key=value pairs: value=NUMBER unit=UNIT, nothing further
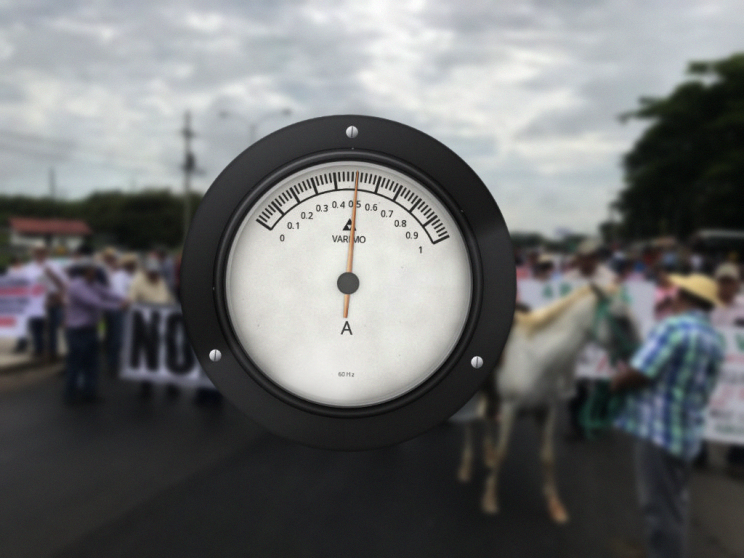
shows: value=0.5 unit=A
